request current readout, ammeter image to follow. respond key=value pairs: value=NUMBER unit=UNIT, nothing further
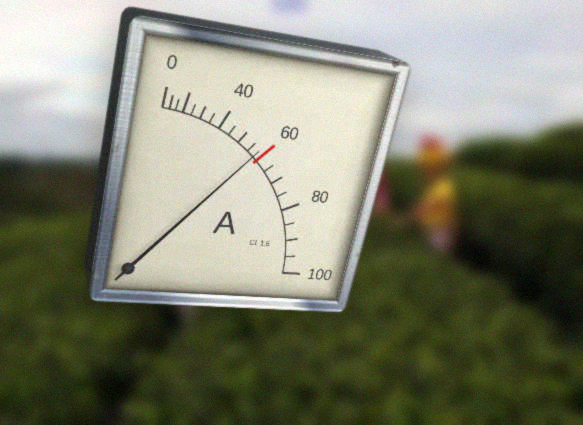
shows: value=57.5 unit=A
